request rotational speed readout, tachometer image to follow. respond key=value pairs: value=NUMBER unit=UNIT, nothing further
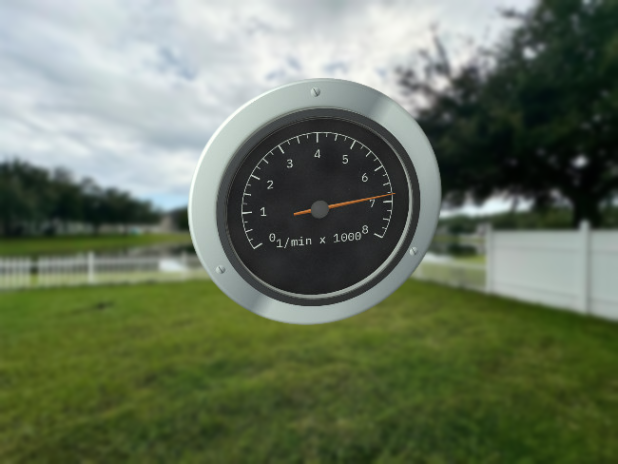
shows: value=6750 unit=rpm
